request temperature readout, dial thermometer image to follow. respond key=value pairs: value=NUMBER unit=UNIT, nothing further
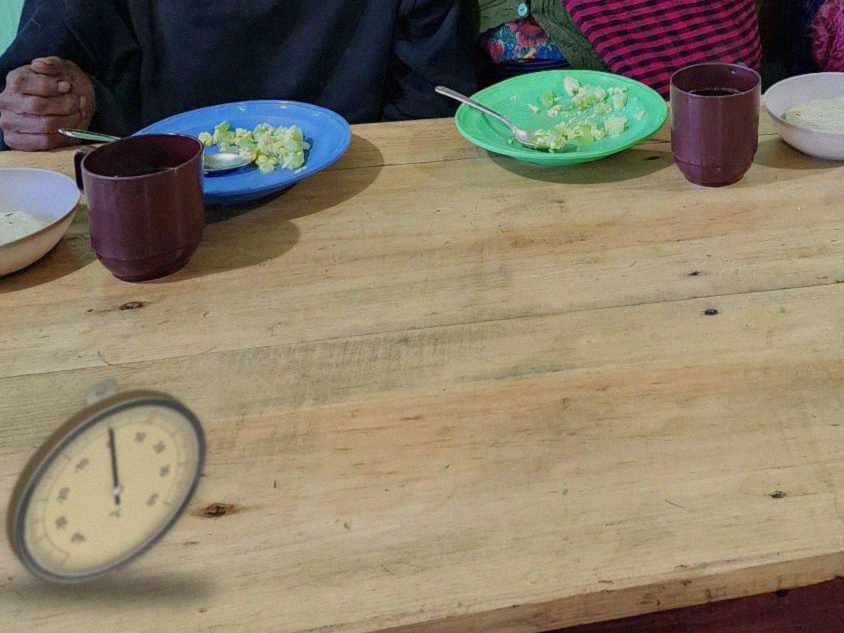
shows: value=0 unit=°C
